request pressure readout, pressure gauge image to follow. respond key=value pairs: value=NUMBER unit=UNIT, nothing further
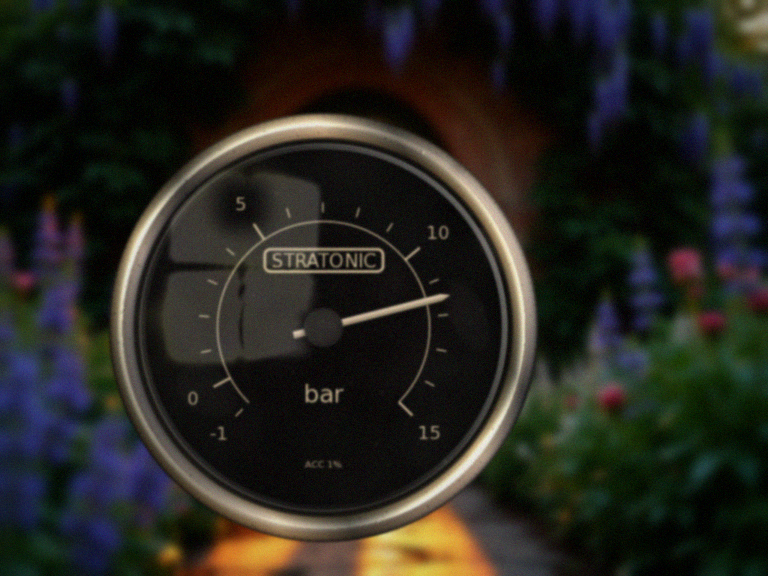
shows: value=11.5 unit=bar
